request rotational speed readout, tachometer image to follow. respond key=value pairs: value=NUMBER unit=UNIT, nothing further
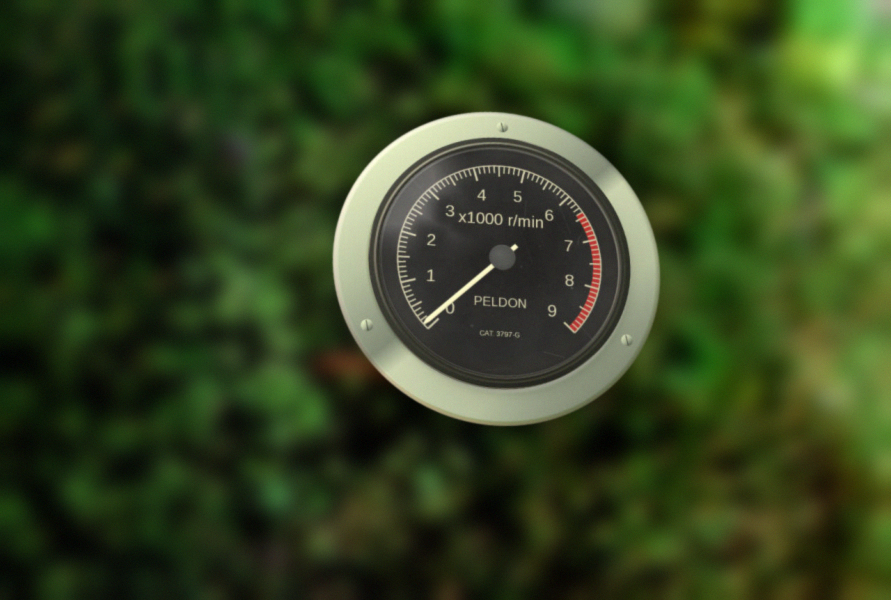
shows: value=100 unit=rpm
